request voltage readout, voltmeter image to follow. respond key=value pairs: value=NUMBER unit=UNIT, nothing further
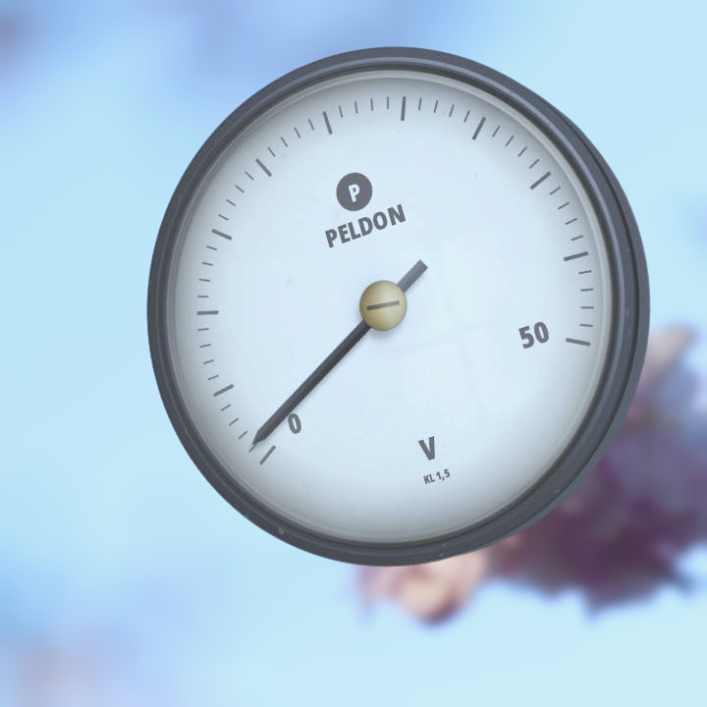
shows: value=1 unit=V
